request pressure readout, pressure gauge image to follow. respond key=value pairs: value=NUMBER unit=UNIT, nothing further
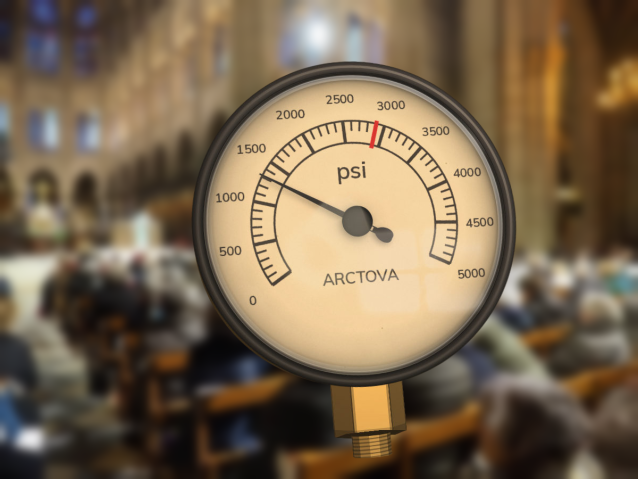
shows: value=1300 unit=psi
